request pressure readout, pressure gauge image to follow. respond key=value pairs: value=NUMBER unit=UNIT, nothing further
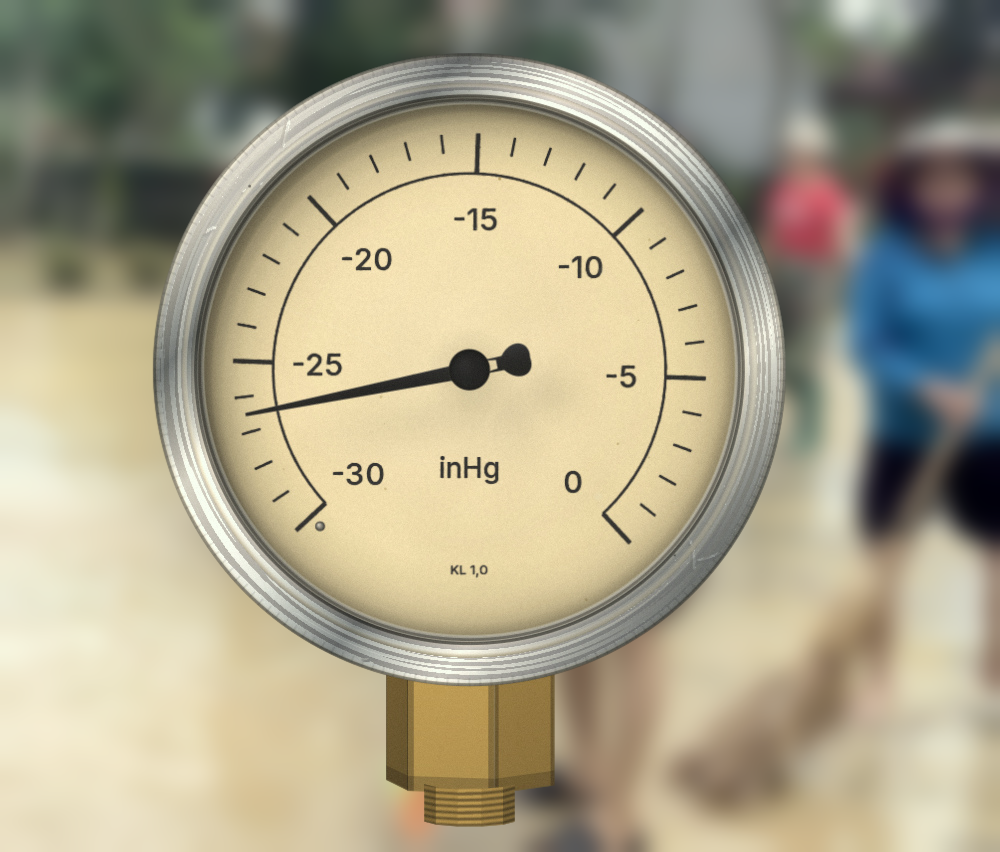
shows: value=-26.5 unit=inHg
